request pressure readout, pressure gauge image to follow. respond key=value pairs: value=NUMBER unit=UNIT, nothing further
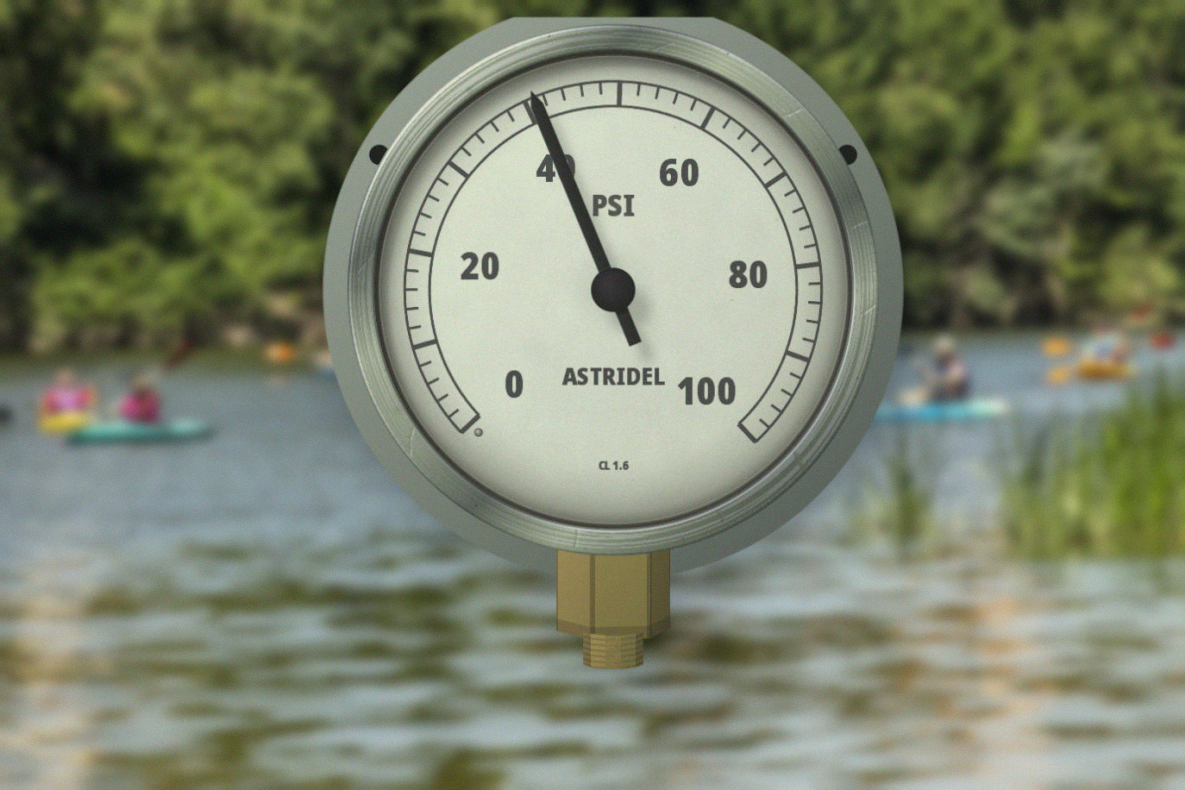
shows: value=41 unit=psi
